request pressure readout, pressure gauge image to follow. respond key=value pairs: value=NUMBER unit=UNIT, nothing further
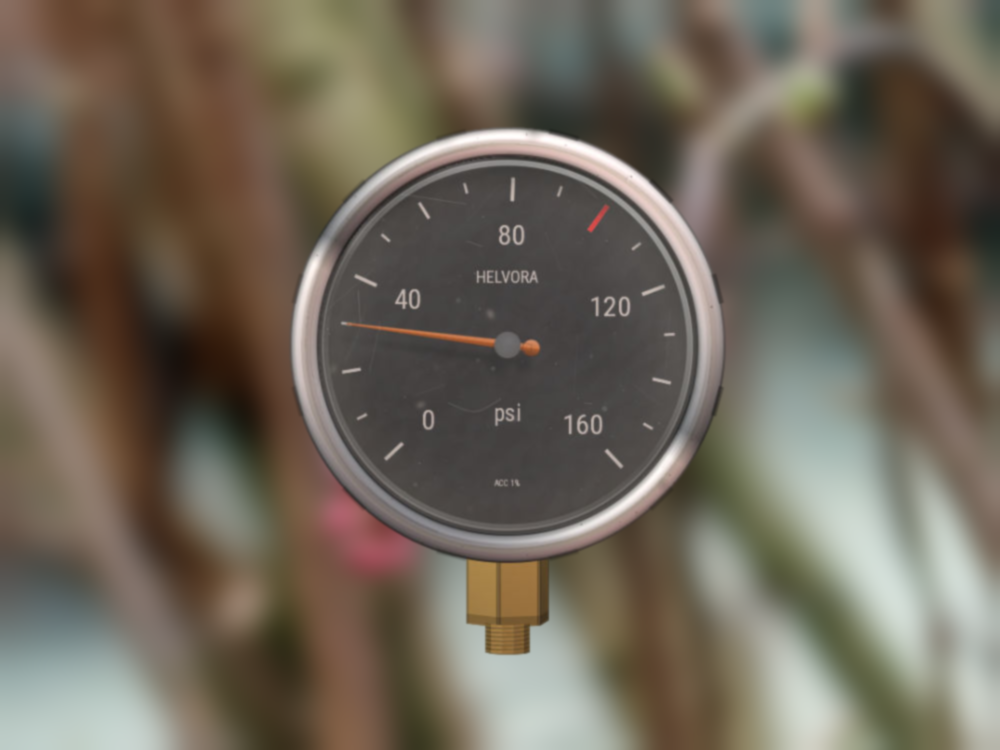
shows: value=30 unit=psi
